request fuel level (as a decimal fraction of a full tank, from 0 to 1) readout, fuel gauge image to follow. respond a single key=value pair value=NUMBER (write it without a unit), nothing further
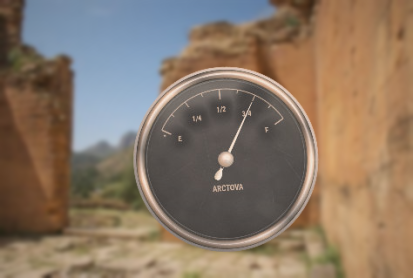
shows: value=0.75
